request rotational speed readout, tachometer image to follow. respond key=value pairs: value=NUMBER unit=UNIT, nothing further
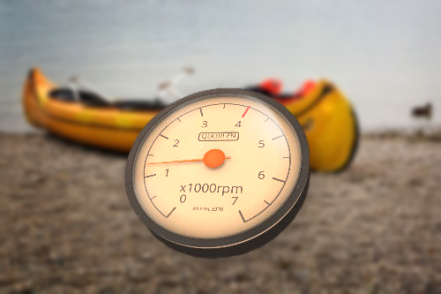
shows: value=1250 unit=rpm
